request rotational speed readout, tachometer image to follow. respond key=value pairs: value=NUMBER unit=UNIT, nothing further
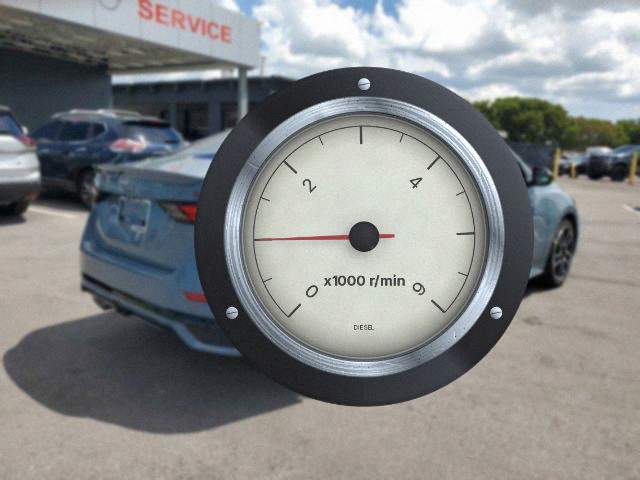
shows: value=1000 unit=rpm
